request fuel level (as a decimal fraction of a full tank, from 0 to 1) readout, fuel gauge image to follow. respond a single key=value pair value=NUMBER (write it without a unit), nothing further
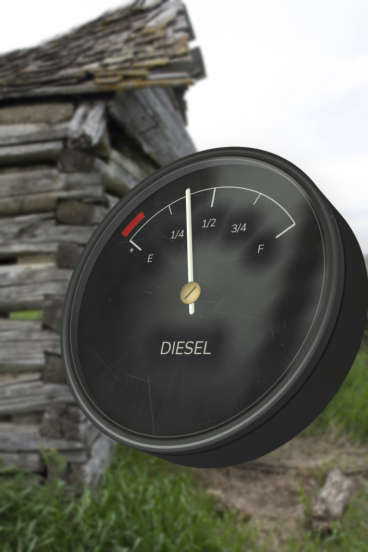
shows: value=0.375
